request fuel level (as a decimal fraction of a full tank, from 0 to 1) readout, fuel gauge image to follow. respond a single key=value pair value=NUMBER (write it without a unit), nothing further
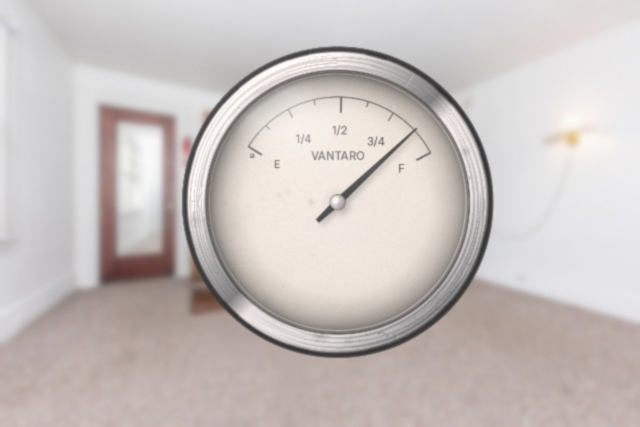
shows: value=0.875
